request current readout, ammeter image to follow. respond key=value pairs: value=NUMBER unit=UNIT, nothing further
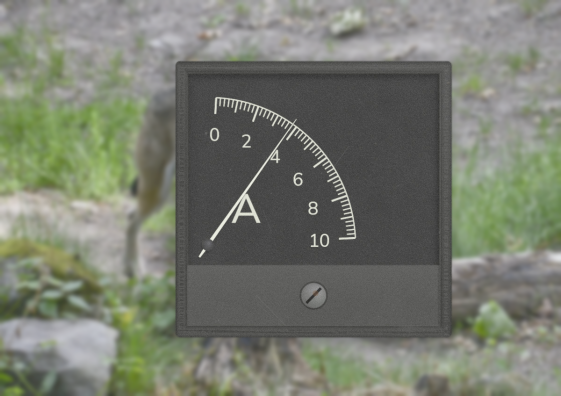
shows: value=3.8 unit=A
